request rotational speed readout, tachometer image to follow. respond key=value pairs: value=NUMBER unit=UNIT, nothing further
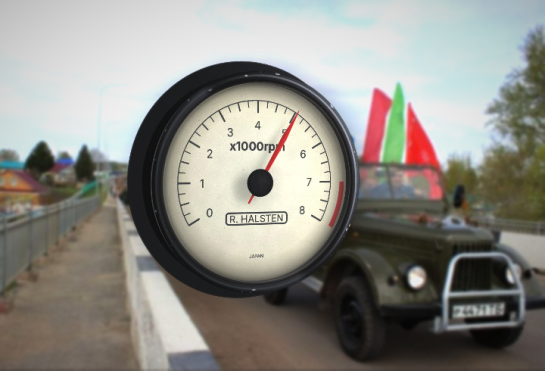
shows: value=5000 unit=rpm
